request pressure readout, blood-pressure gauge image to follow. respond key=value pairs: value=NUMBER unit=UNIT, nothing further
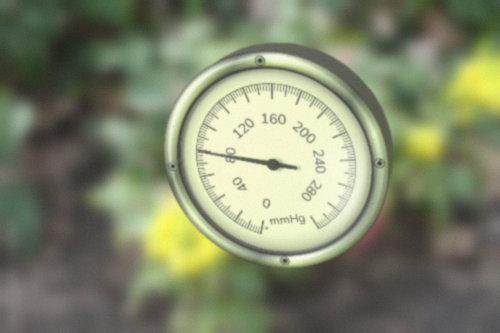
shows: value=80 unit=mmHg
